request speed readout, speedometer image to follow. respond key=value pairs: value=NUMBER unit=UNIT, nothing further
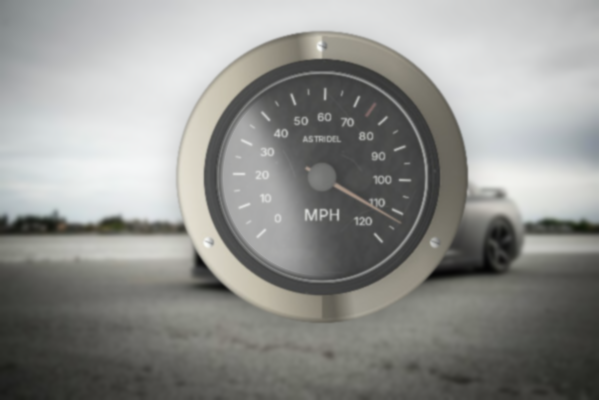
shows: value=112.5 unit=mph
